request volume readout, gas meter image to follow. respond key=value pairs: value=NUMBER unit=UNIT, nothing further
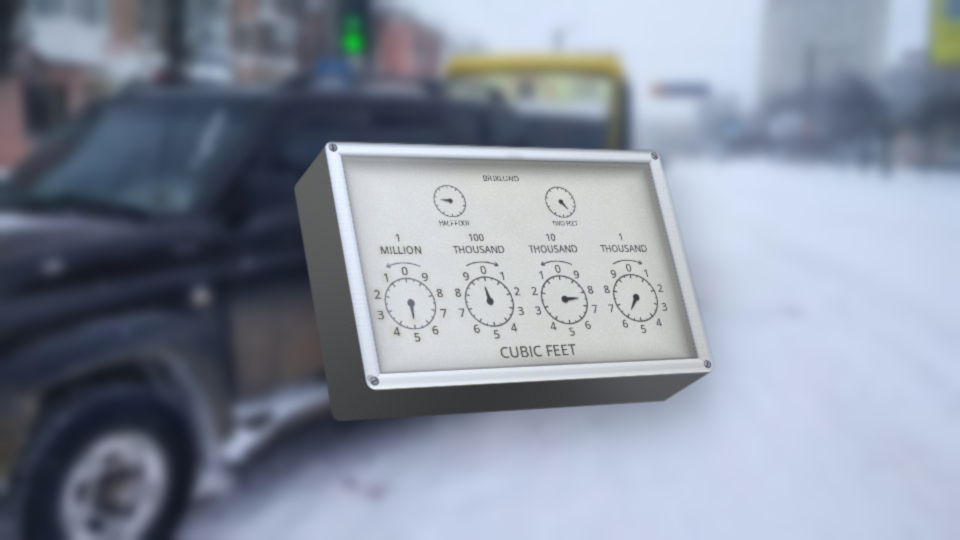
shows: value=497600 unit=ft³
